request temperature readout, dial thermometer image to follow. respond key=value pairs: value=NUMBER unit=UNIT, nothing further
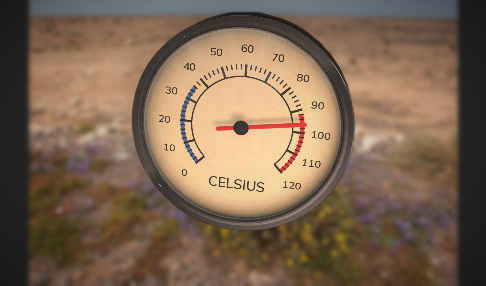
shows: value=96 unit=°C
